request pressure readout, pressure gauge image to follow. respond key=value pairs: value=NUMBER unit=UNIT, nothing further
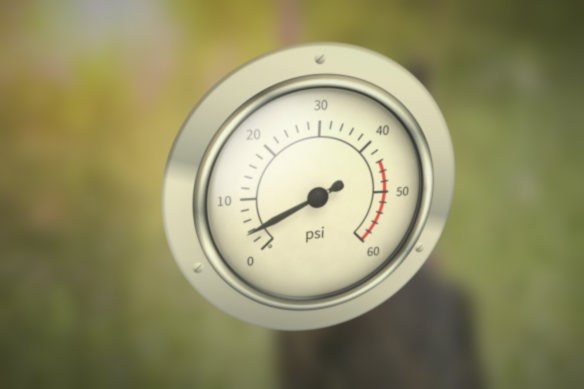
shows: value=4 unit=psi
